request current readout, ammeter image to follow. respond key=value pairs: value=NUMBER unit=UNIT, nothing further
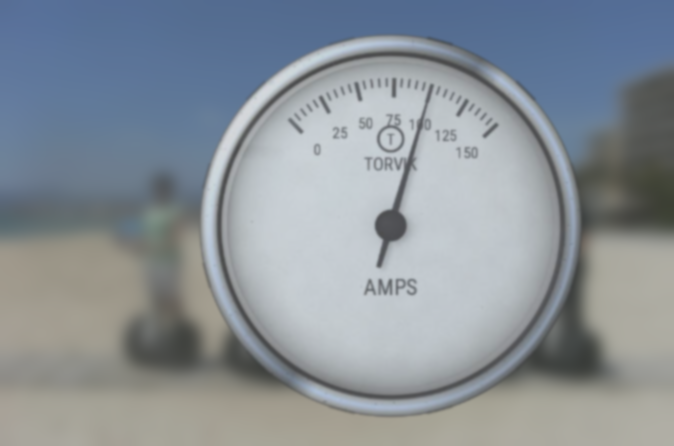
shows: value=100 unit=A
